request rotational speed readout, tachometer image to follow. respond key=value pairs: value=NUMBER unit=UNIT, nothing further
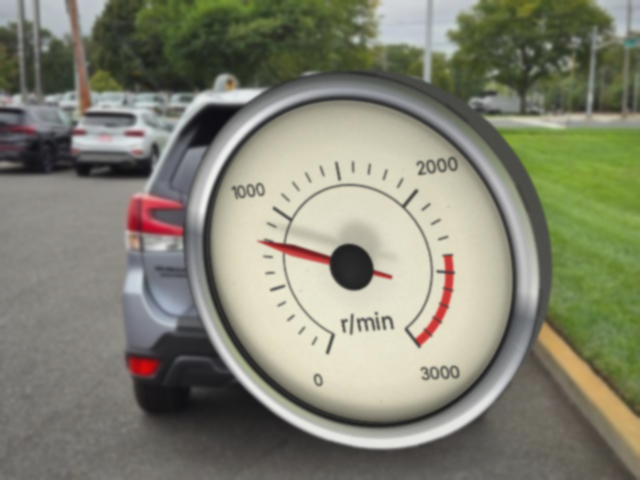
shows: value=800 unit=rpm
